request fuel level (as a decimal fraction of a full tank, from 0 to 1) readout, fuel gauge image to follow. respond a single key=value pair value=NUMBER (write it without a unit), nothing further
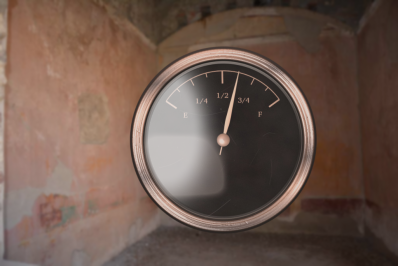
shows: value=0.625
